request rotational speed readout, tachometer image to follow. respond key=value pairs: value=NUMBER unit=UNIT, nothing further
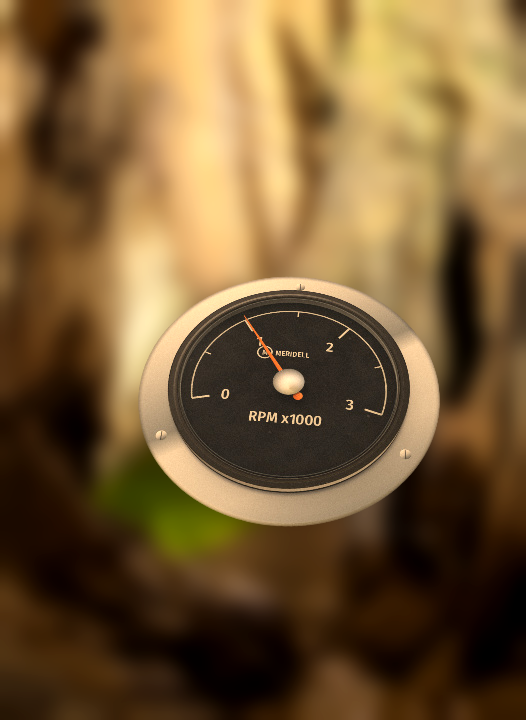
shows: value=1000 unit=rpm
